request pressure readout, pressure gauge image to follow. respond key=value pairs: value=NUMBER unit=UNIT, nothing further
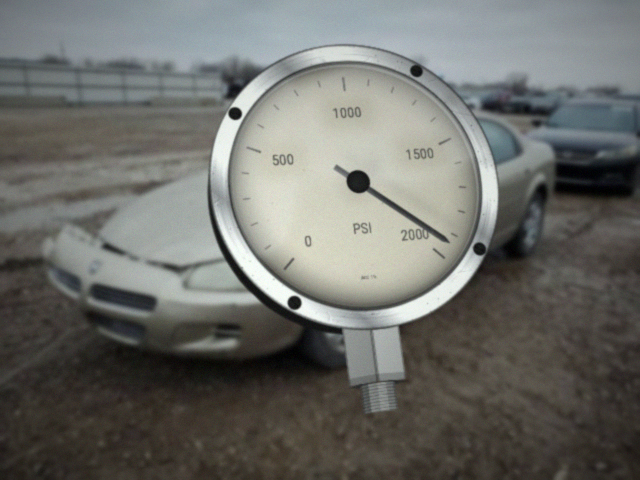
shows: value=1950 unit=psi
